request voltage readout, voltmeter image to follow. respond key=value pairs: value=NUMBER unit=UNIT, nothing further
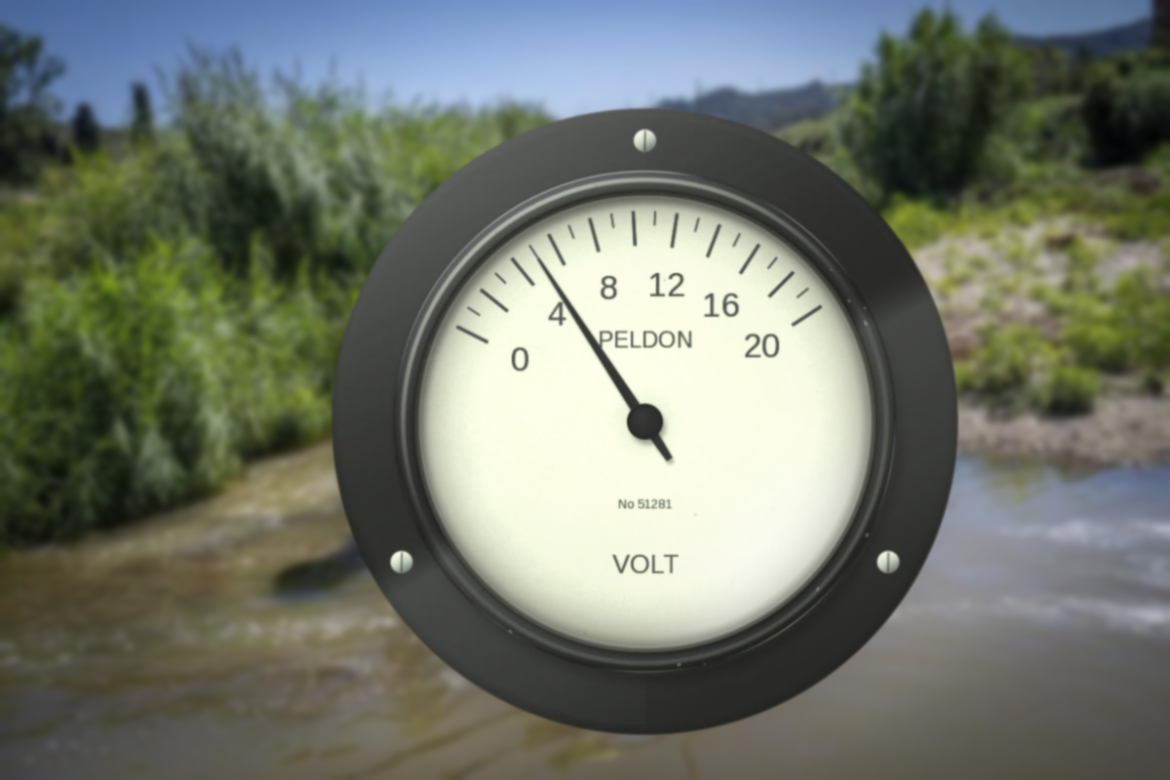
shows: value=5 unit=V
